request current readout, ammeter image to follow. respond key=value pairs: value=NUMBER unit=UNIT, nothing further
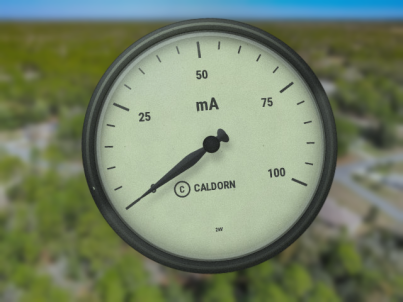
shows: value=0 unit=mA
